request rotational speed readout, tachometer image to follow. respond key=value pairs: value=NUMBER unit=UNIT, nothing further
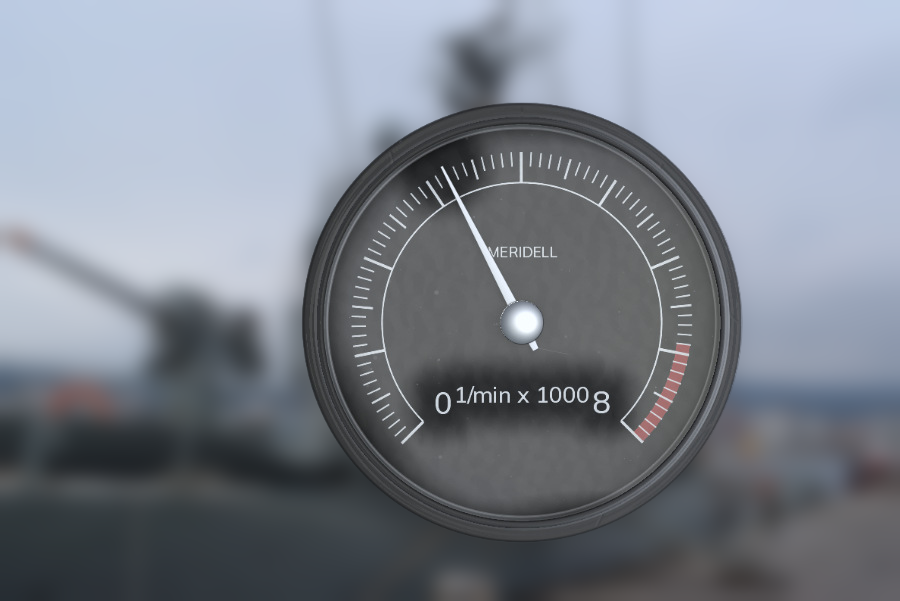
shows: value=3200 unit=rpm
